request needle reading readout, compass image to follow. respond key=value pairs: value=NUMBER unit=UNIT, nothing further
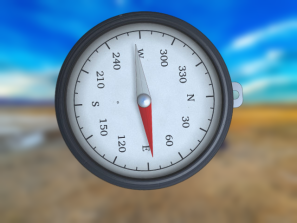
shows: value=85 unit=°
